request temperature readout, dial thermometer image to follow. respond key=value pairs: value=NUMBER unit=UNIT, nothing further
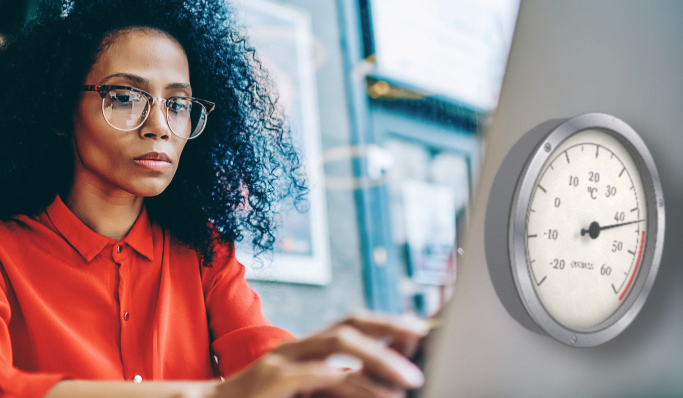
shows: value=42.5 unit=°C
